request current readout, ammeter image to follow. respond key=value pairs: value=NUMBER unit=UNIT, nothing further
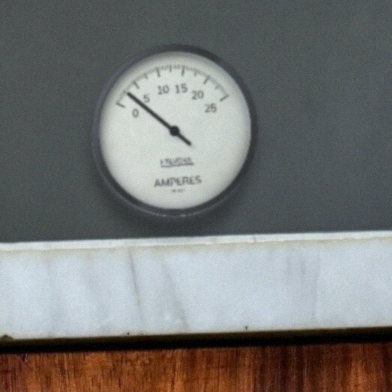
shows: value=2.5 unit=A
